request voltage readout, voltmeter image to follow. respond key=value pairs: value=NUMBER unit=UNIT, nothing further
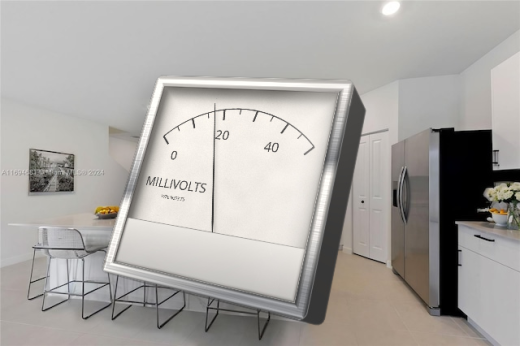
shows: value=17.5 unit=mV
